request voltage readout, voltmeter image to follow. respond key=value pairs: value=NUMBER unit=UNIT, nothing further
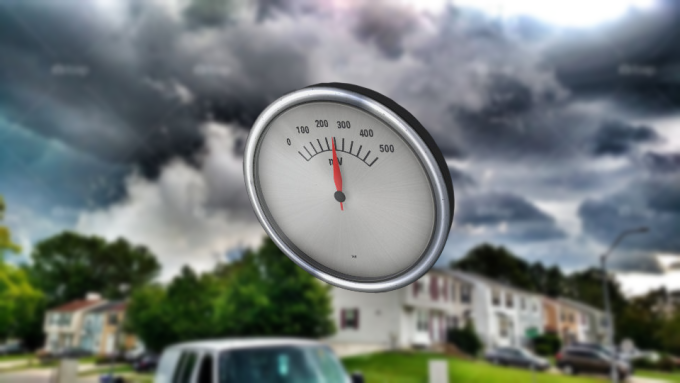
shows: value=250 unit=mV
